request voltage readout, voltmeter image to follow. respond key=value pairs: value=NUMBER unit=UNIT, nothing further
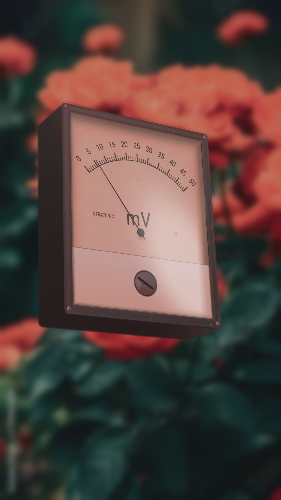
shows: value=5 unit=mV
